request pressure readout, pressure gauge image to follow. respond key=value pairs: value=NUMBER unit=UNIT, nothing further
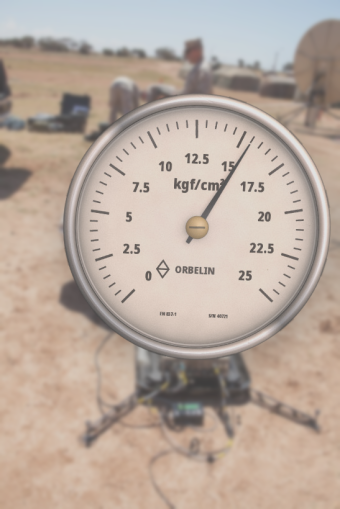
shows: value=15.5 unit=kg/cm²
